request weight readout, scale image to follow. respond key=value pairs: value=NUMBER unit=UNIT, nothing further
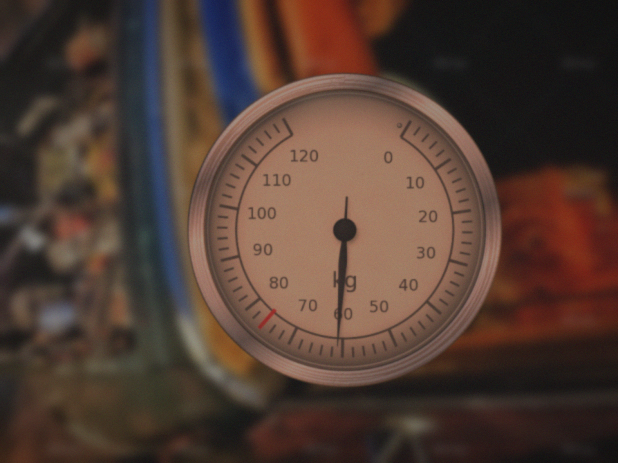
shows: value=61 unit=kg
